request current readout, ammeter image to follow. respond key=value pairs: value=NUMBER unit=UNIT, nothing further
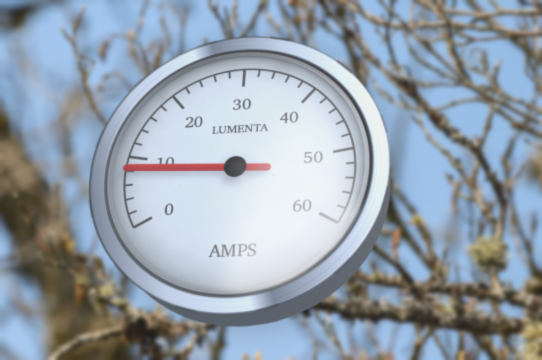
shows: value=8 unit=A
